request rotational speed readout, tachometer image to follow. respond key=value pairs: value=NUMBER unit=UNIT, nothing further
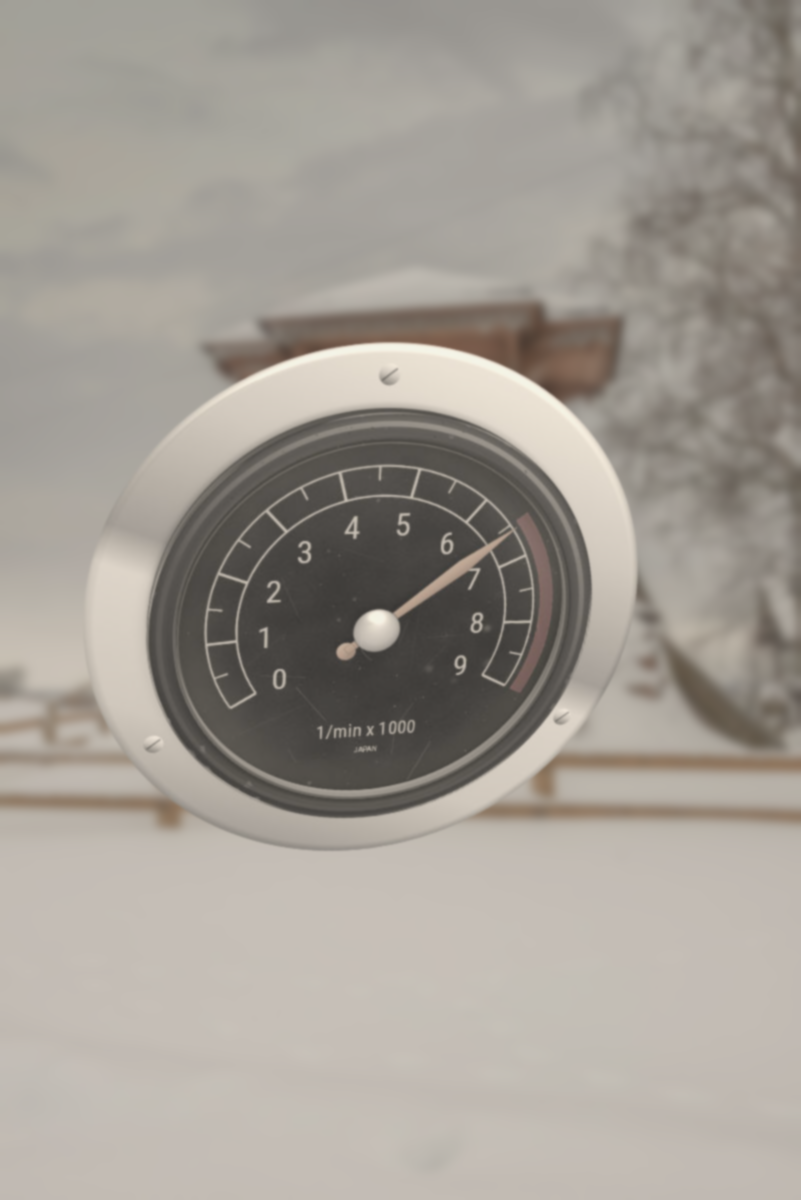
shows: value=6500 unit=rpm
